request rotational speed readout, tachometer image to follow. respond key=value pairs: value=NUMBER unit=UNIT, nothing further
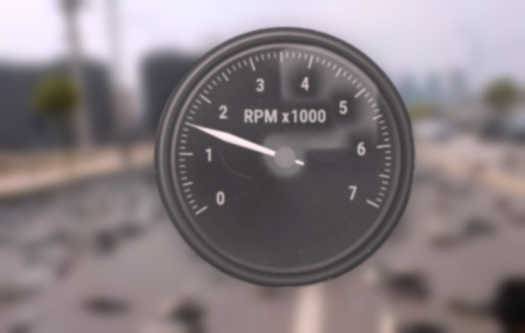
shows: value=1500 unit=rpm
